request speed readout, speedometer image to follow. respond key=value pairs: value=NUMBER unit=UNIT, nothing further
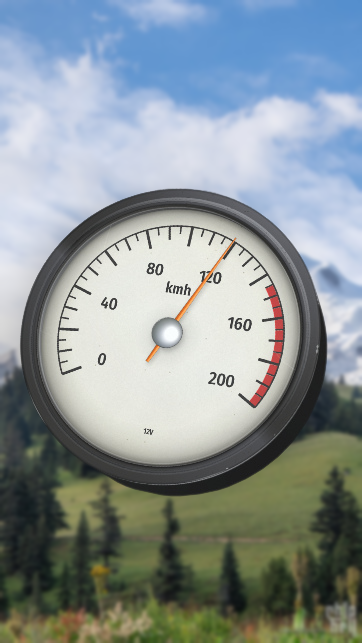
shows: value=120 unit=km/h
